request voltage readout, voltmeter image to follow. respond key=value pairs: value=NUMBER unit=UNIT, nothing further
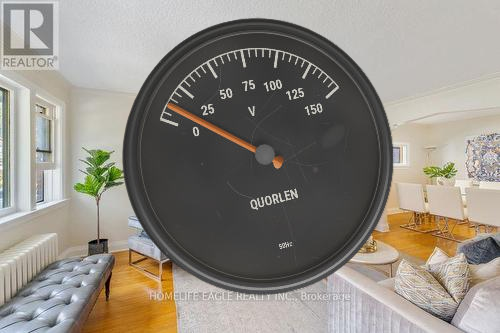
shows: value=10 unit=V
